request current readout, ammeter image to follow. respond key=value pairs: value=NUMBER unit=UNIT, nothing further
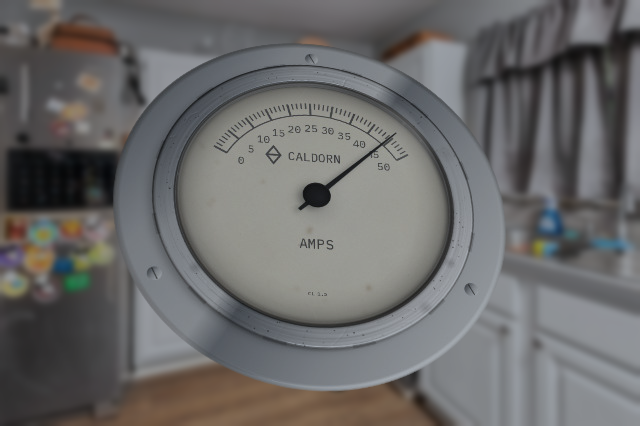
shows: value=45 unit=A
